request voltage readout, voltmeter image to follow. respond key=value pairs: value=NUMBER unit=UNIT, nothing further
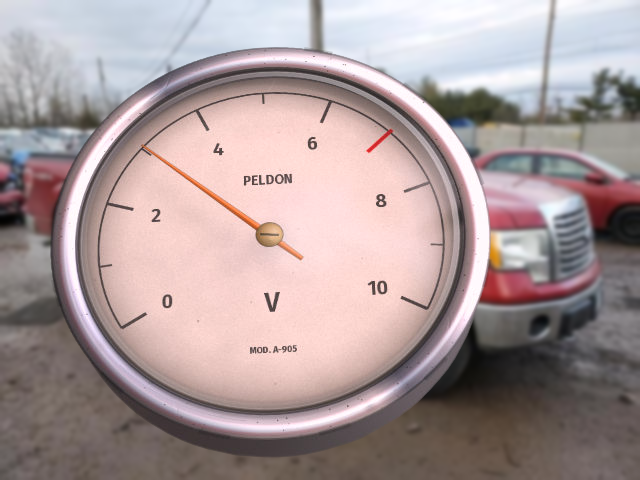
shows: value=3 unit=V
